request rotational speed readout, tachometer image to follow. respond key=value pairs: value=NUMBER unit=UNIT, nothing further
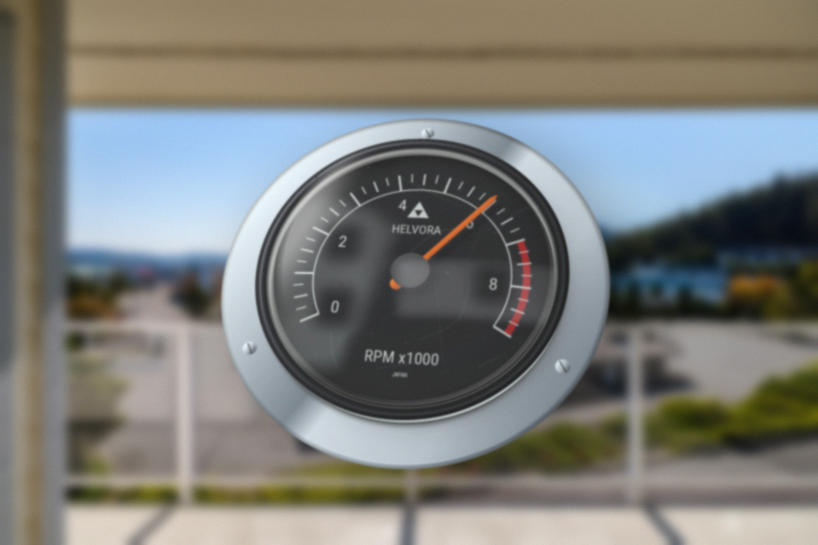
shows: value=6000 unit=rpm
